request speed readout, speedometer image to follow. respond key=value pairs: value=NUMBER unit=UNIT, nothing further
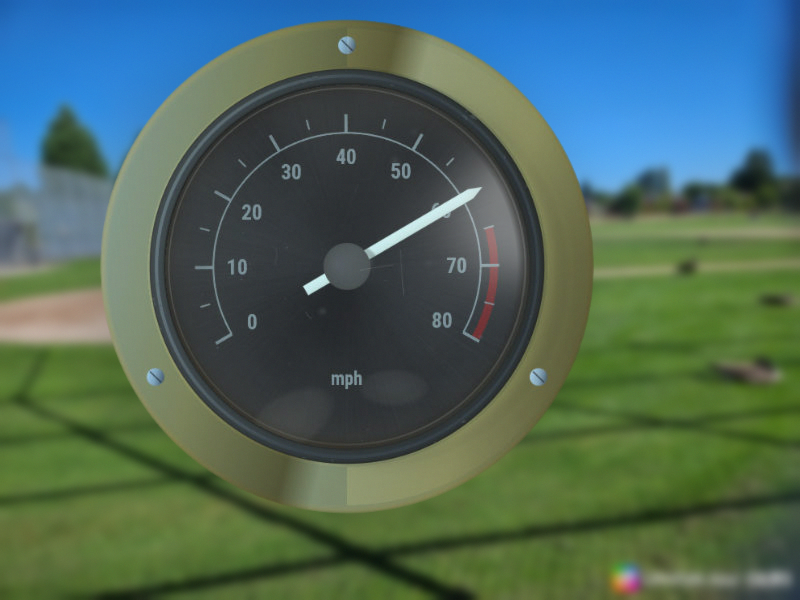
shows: value=60 unit=mph
